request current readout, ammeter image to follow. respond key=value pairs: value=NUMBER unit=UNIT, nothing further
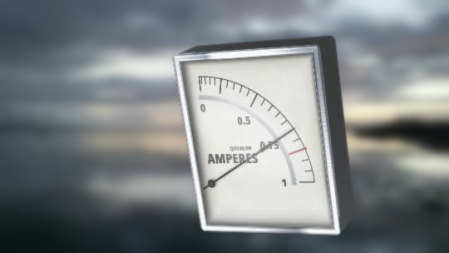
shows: value=0.75 unit=A
